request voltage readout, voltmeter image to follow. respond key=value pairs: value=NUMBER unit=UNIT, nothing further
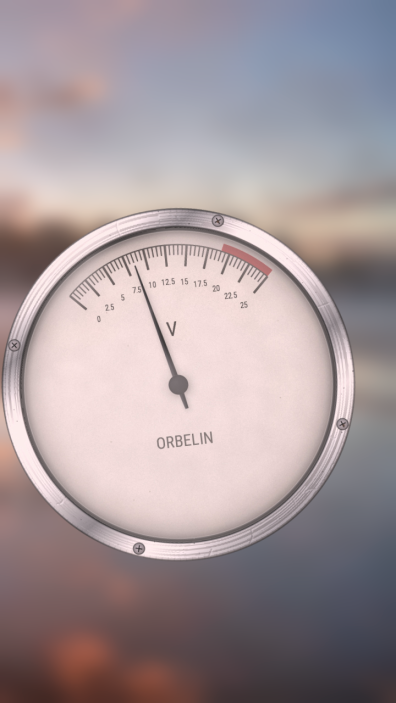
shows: value=8.5 unit=V
